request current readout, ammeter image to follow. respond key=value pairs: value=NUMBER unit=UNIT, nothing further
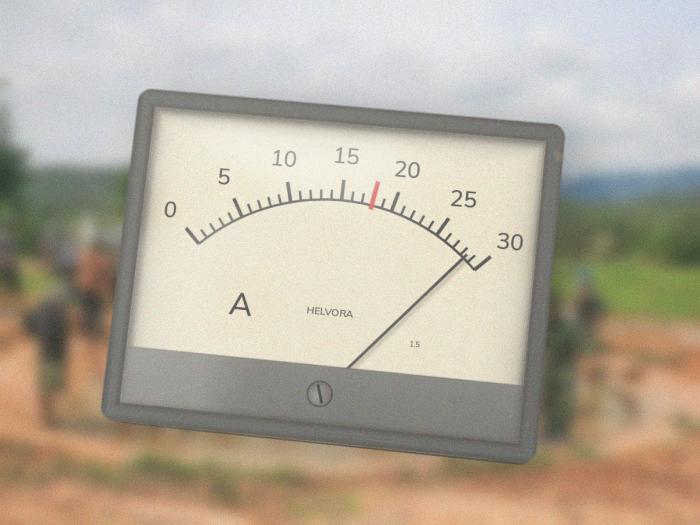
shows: value=28.5 unit=A
